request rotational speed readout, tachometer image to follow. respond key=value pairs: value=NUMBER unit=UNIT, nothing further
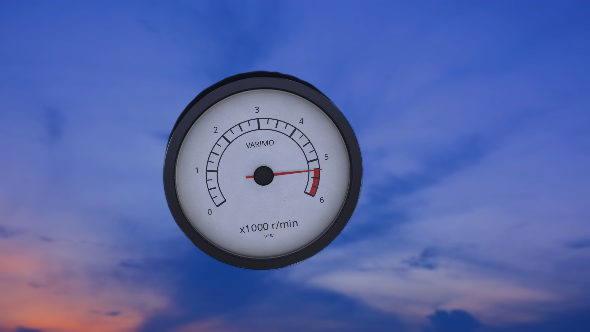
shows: value=5250 unit=rpm
